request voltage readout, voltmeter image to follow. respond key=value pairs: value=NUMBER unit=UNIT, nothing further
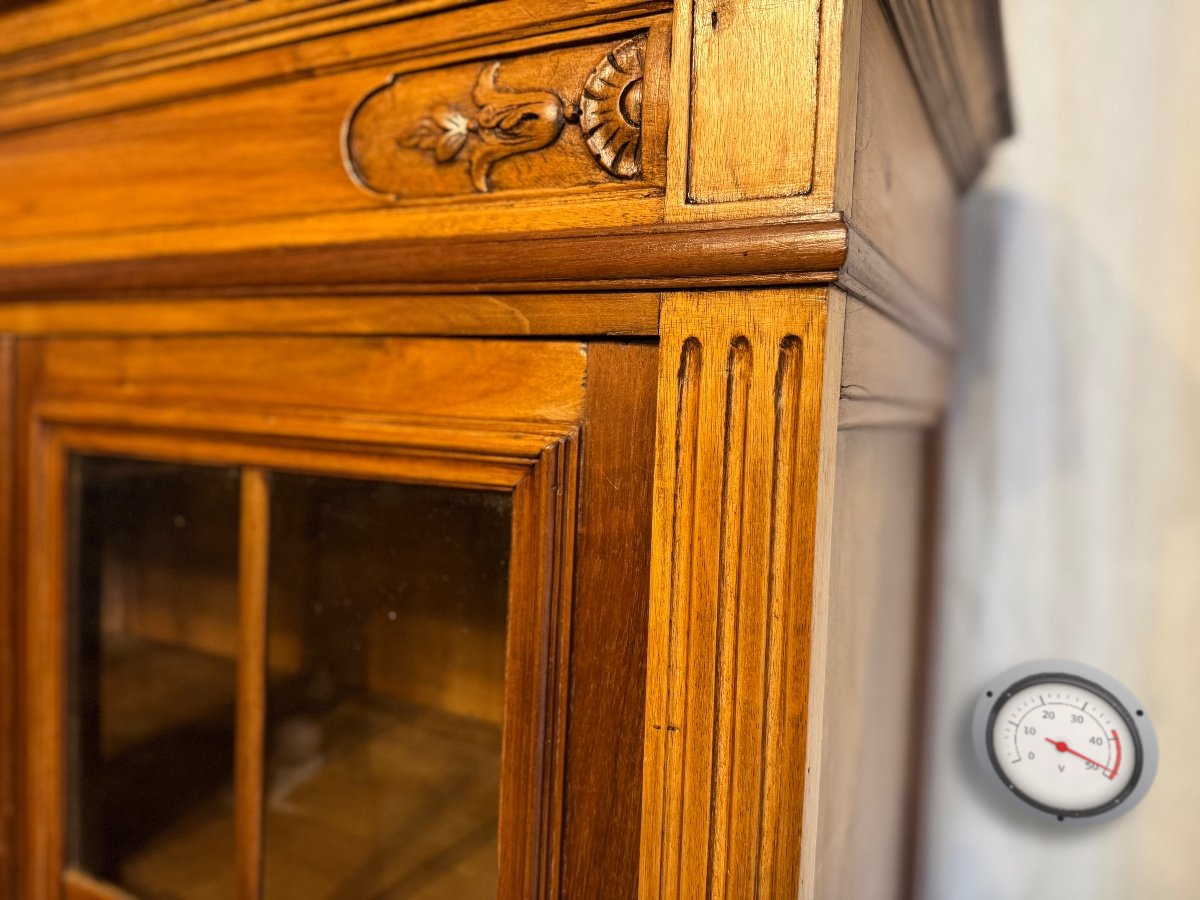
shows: value=48 unit=V
